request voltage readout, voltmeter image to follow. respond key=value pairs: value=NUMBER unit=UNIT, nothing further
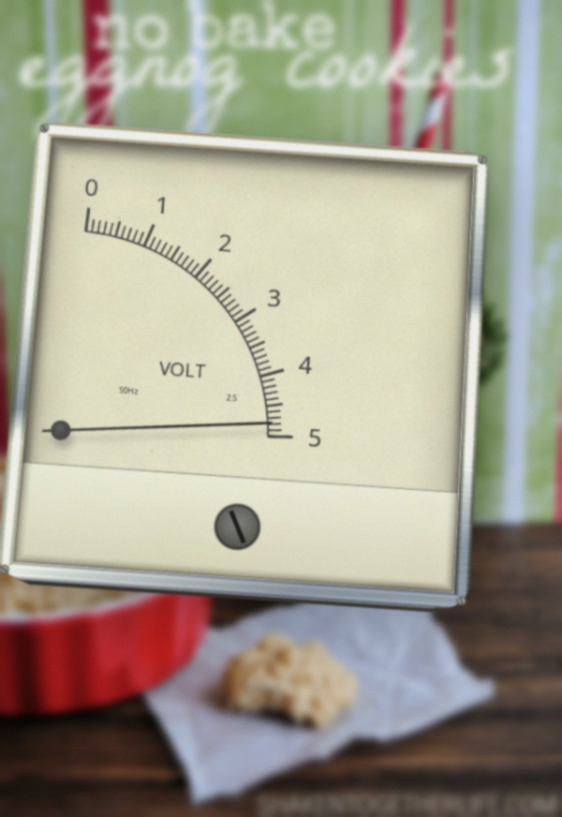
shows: value=4.8 unit=V
